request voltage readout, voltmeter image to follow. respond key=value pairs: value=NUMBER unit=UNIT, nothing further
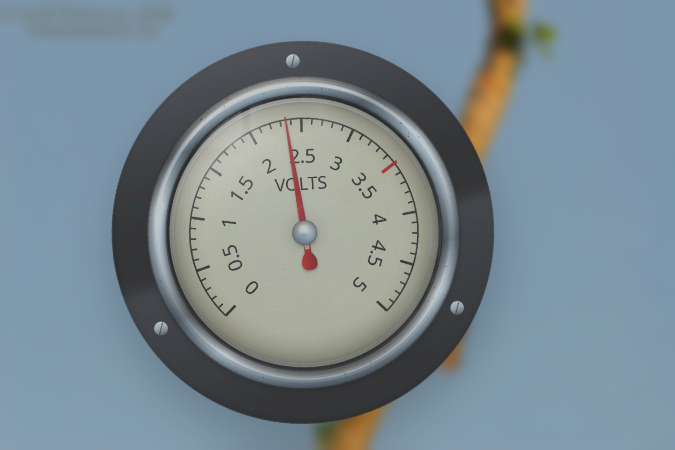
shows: value=2.35 unit=V
